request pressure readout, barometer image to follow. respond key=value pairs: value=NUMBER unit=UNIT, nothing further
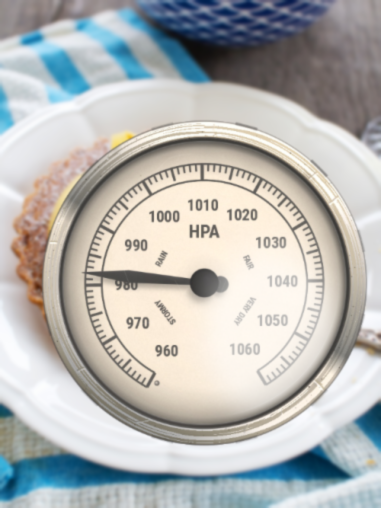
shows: value=982 unit=hPa
